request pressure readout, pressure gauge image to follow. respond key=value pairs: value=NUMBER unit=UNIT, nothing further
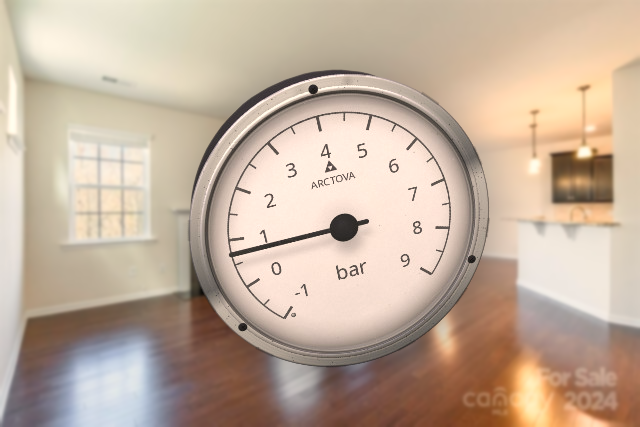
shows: value=0.75 unit=bar
